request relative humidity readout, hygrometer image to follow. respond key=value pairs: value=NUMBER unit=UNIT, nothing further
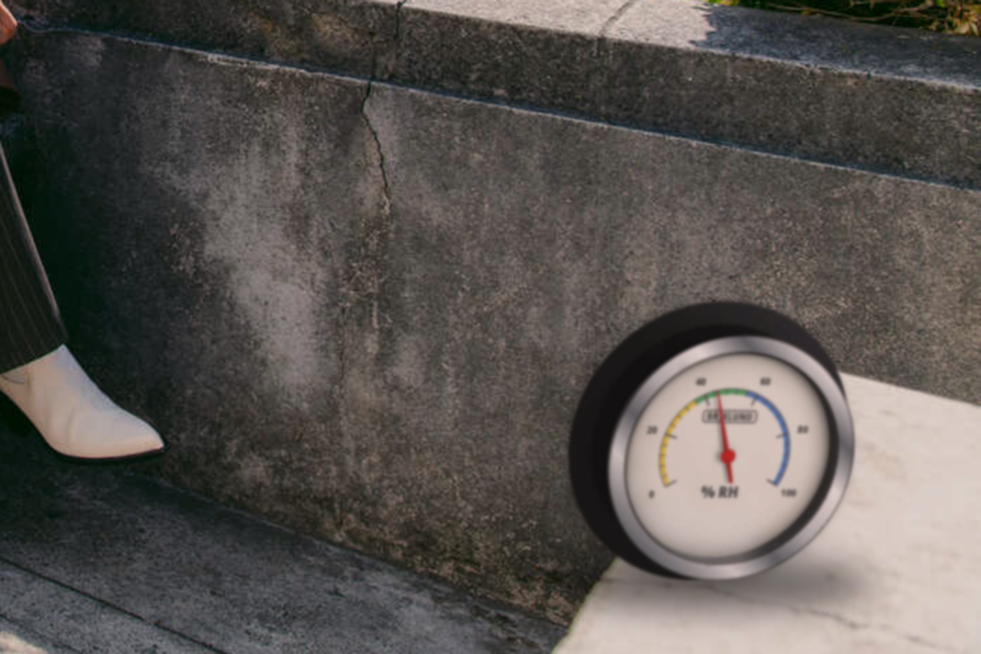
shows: value=44 unit=%
